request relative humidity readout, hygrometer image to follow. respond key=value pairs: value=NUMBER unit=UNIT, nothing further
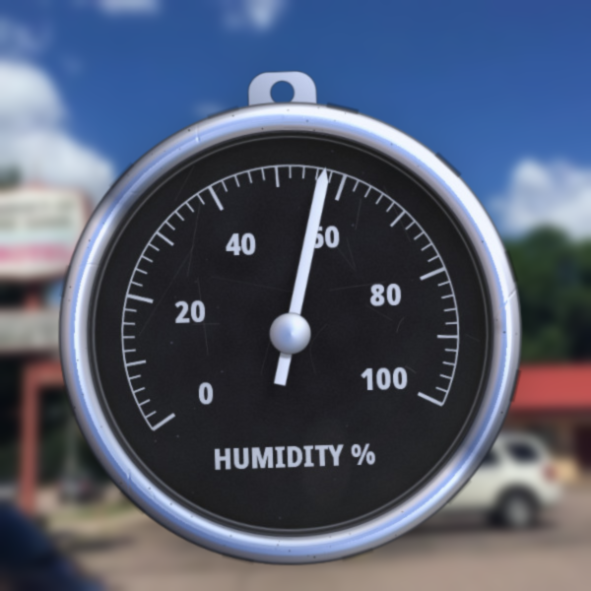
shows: value=57 unit=%
